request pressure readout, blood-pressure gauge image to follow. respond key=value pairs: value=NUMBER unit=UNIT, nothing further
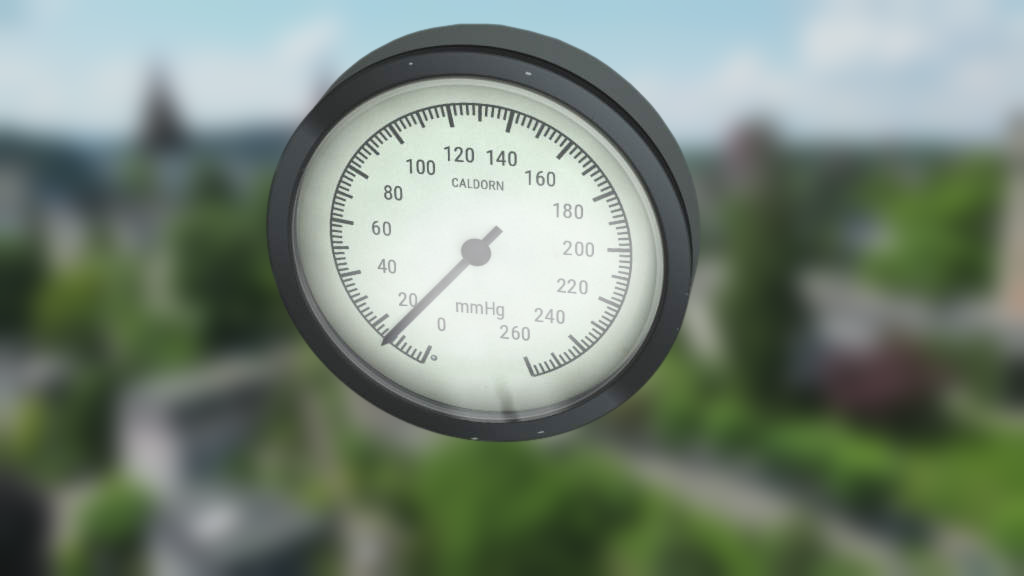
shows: value=14 unit=mmHg
